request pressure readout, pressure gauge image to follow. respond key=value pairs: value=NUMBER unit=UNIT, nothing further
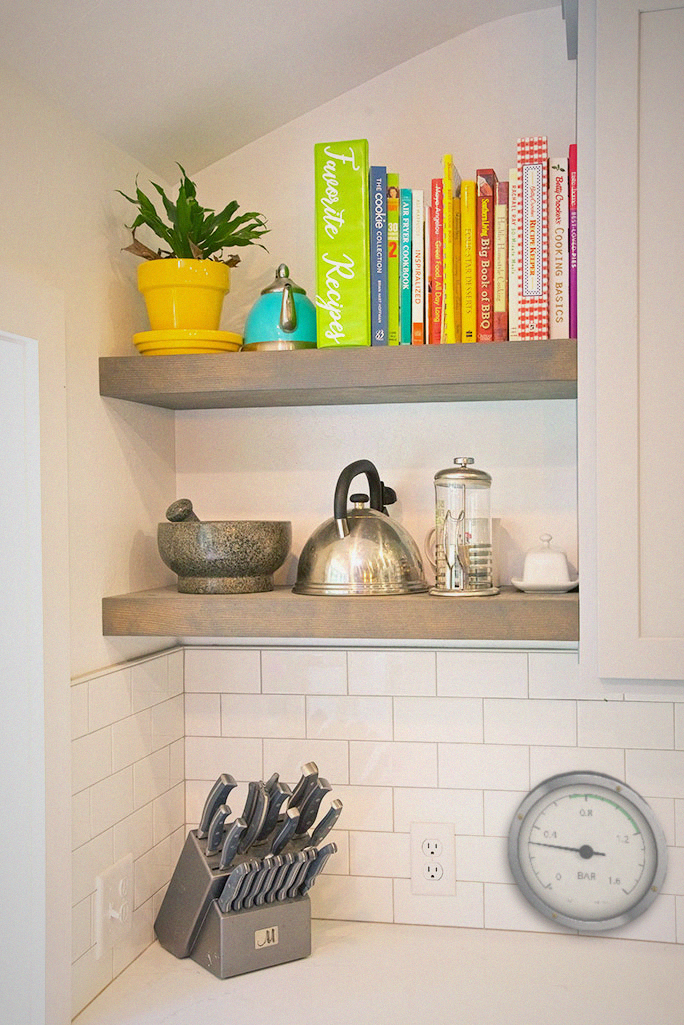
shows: value=0.3 unit=bar
